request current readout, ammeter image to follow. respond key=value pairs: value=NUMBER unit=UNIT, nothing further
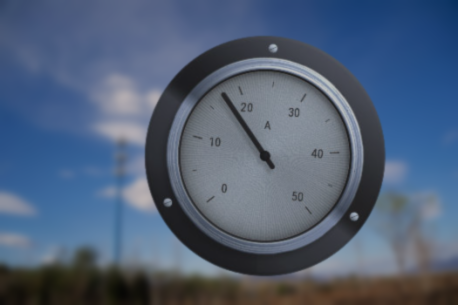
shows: value=17.5 unit=A
